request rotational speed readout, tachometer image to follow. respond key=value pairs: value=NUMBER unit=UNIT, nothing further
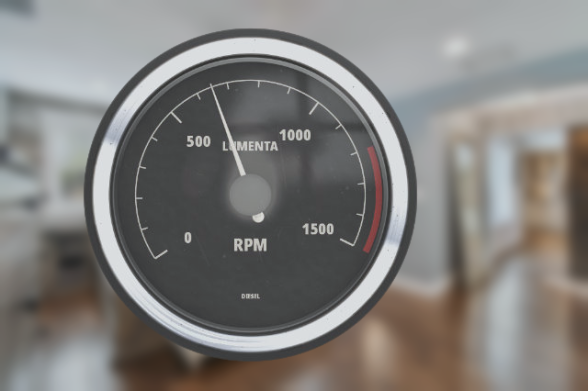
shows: value=650 unit=rpm
